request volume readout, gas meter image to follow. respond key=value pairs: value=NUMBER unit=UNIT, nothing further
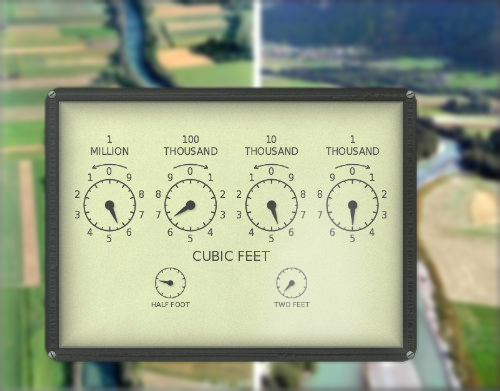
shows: value=565500 unit=ft³
